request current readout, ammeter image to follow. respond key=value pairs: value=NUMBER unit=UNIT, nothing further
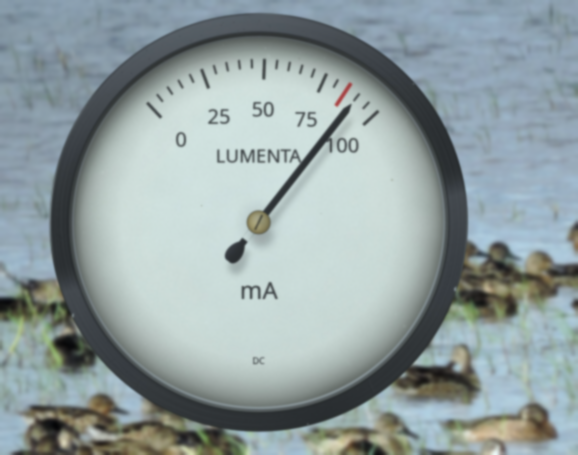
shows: value=90 unit=mA
